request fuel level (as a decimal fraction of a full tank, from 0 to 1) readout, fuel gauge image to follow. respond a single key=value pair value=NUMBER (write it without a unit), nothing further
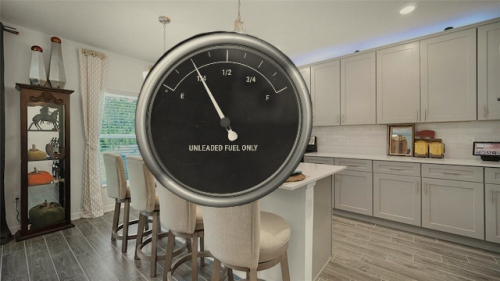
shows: value=0.25
